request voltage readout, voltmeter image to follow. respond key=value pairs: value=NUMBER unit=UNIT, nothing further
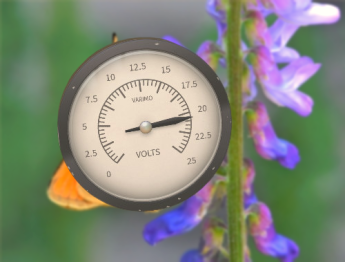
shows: value=20.5 unit=V
